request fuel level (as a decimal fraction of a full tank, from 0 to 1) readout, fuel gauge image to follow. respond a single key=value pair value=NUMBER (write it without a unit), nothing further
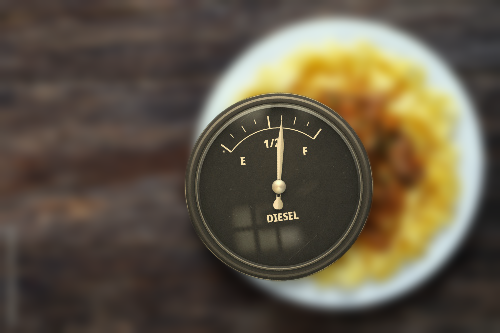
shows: value=0.625
